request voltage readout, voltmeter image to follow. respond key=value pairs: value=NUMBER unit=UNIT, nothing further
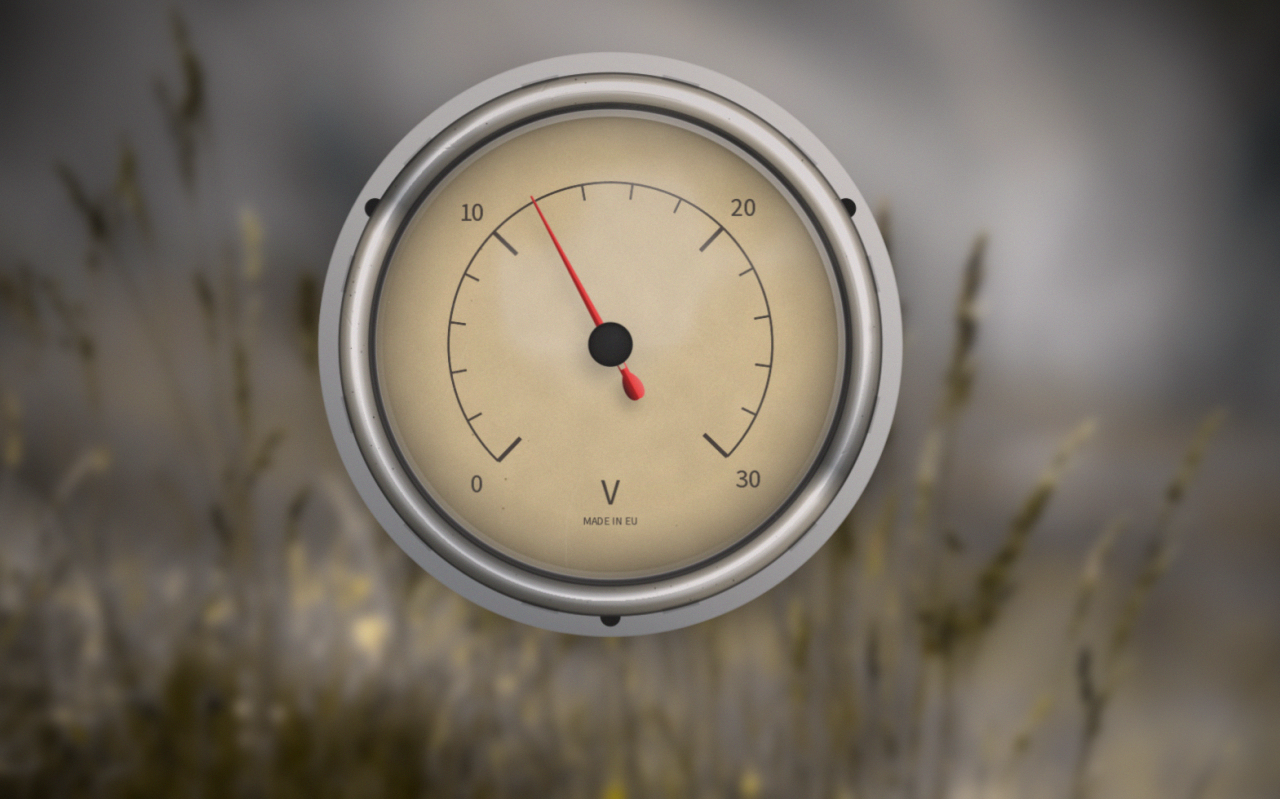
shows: value=12 unit=V
